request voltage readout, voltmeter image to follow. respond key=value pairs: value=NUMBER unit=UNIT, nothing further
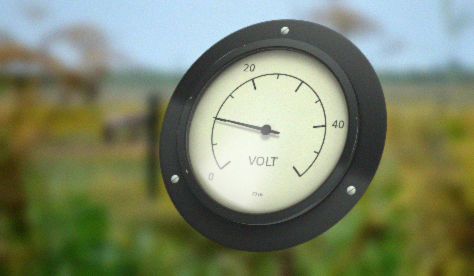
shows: value=10 unit=V
